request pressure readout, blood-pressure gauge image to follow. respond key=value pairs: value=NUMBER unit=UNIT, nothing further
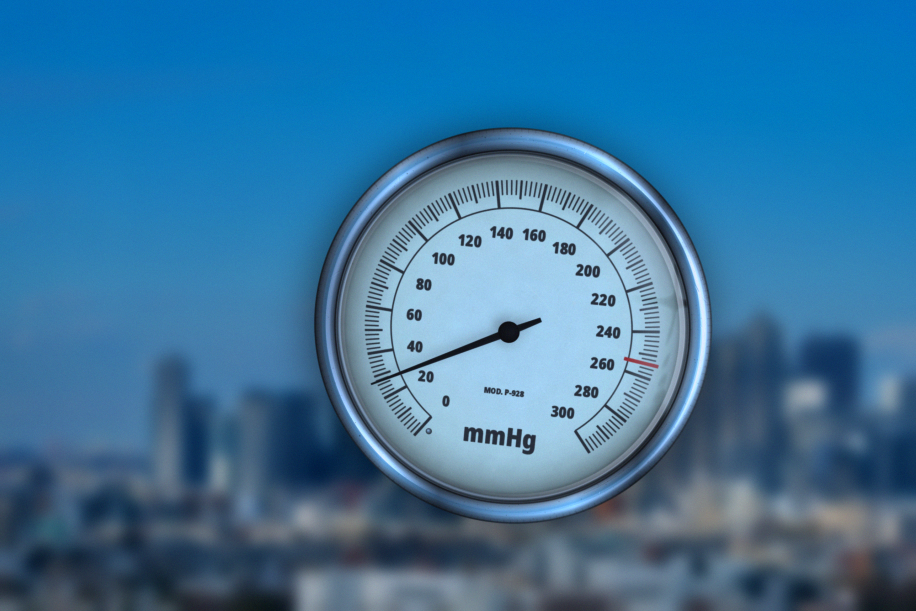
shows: value=28 unit=mmHg
